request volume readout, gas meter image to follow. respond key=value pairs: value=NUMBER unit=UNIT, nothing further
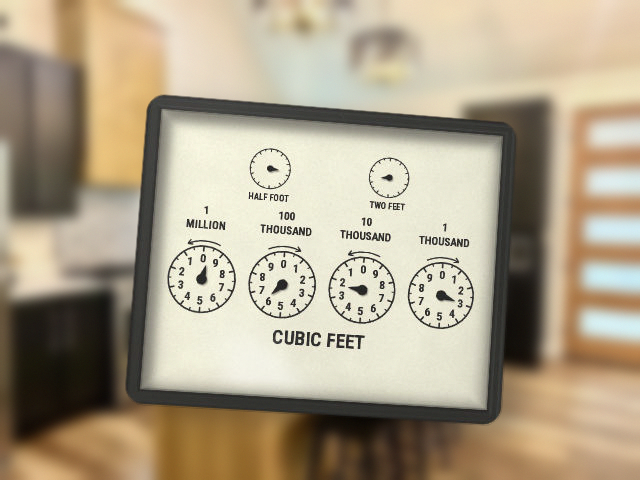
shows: value=962300 unit=ft³
